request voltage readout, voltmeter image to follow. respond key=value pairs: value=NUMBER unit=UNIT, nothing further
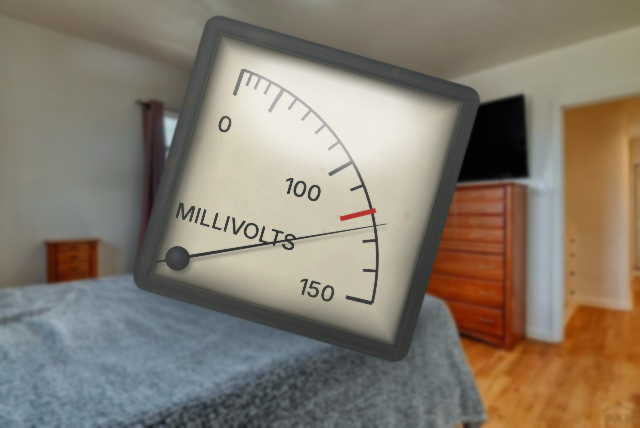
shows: value=125 unit=mV
